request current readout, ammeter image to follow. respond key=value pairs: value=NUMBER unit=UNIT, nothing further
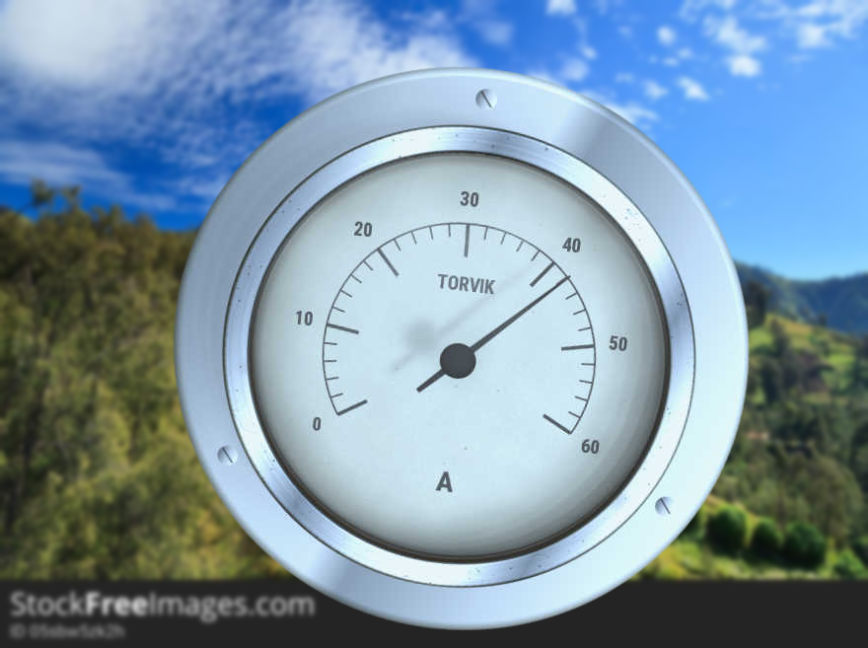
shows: value=42 unit=A
